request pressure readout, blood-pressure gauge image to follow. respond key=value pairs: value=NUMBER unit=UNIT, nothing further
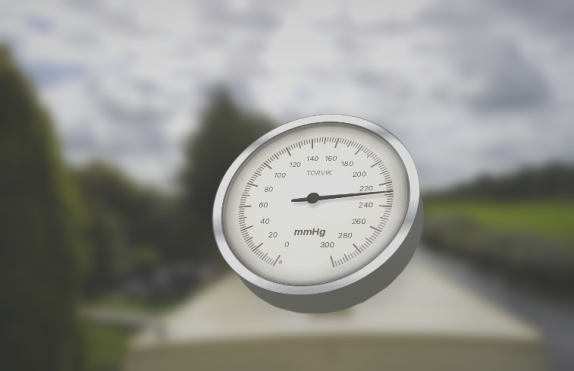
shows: value=230 unit=mmHg
